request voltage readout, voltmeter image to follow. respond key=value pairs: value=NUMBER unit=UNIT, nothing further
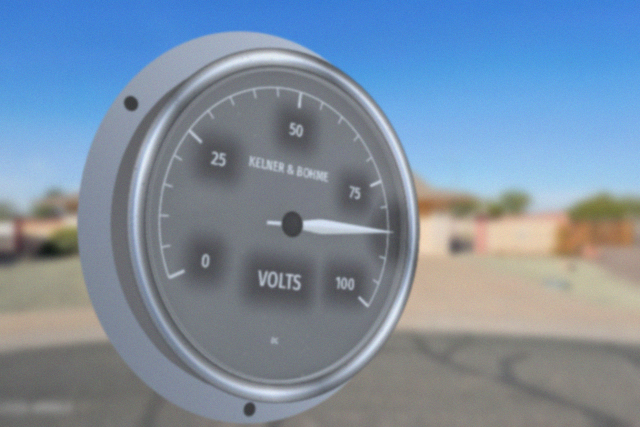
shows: value=85 unit=V
